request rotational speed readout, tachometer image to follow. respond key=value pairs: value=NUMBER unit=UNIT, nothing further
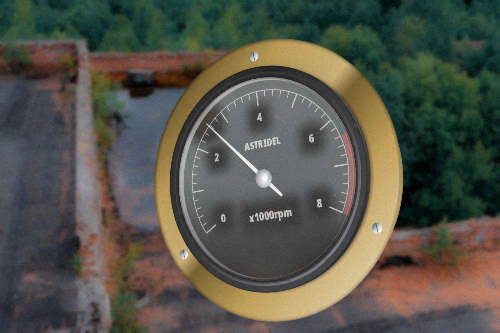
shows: value=2600 unit=rpm
